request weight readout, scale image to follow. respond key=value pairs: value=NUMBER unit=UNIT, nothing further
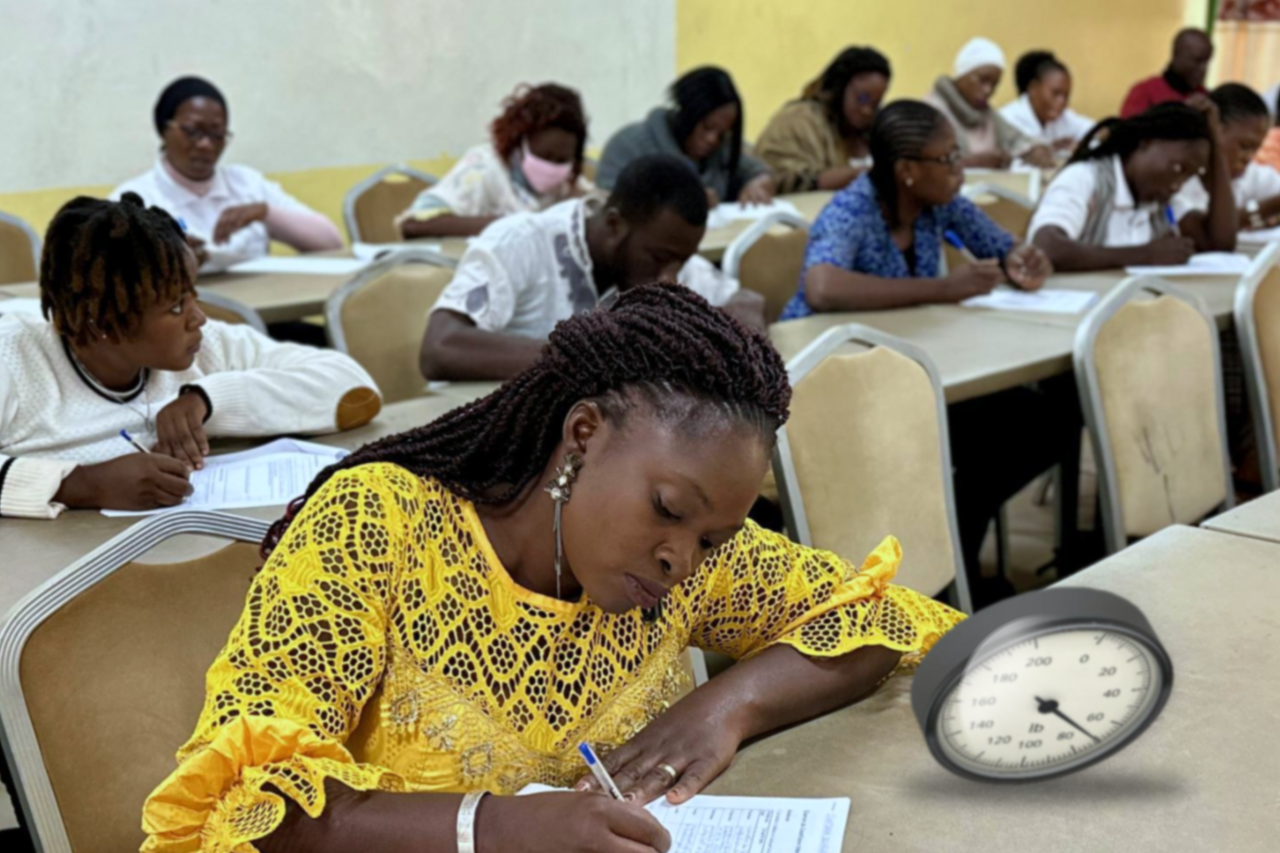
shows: value=70 unit=lb
